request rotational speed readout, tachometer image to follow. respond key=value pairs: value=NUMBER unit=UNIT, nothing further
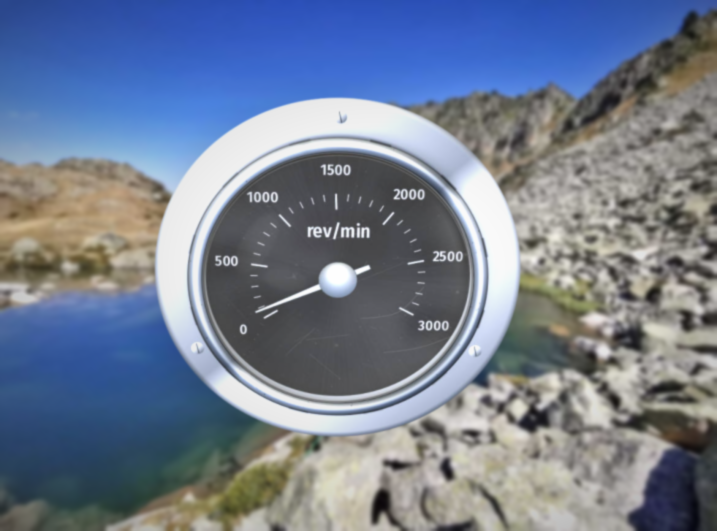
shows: value=100 unit=rpm
